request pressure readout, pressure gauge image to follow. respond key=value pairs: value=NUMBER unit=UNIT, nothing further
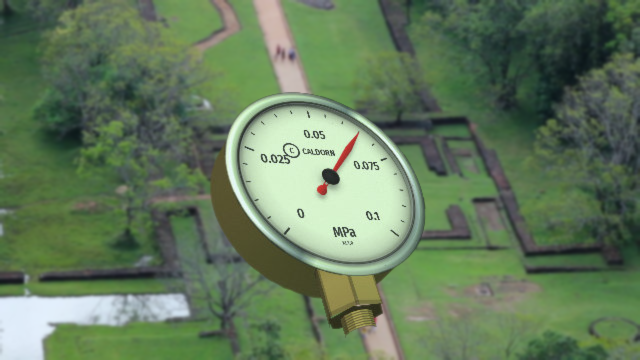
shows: value=0.065 unit=MPa
